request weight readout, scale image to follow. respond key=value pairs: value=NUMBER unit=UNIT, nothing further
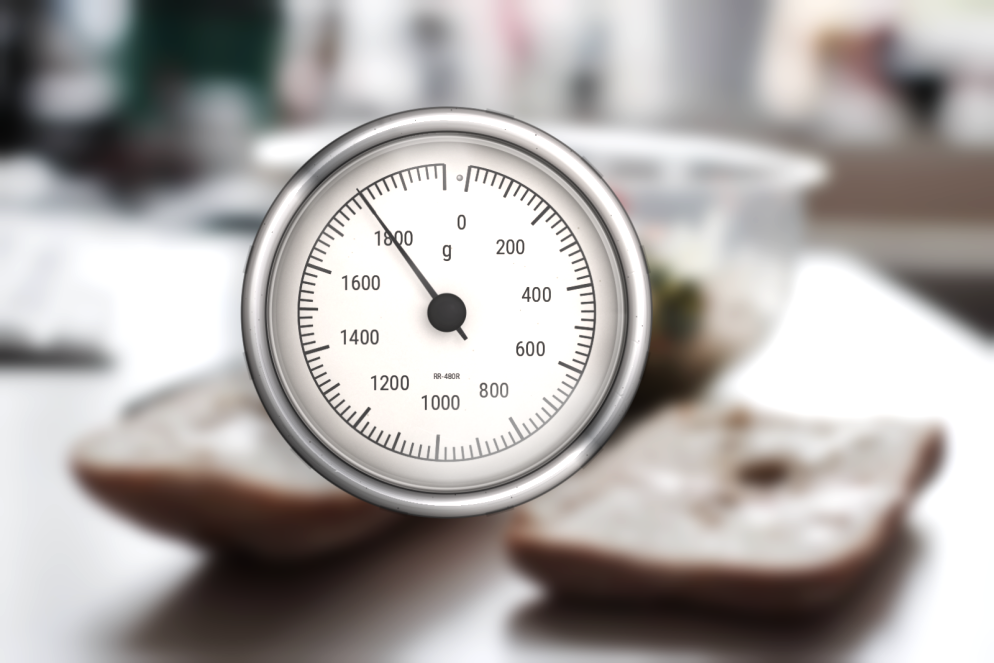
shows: value=1800 unit=g
